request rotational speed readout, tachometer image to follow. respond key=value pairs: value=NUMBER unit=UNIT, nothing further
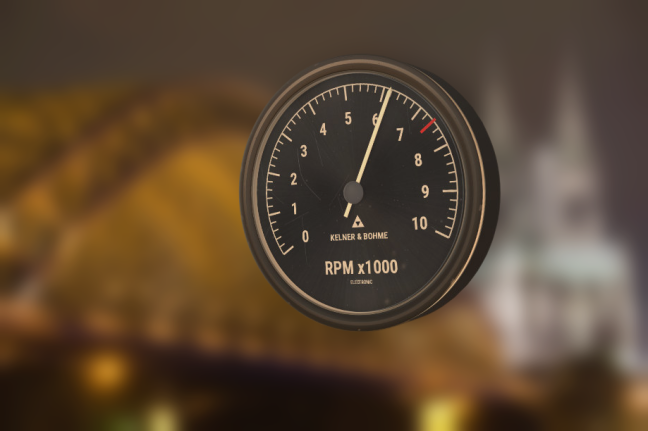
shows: value=6200 unit=rpm
